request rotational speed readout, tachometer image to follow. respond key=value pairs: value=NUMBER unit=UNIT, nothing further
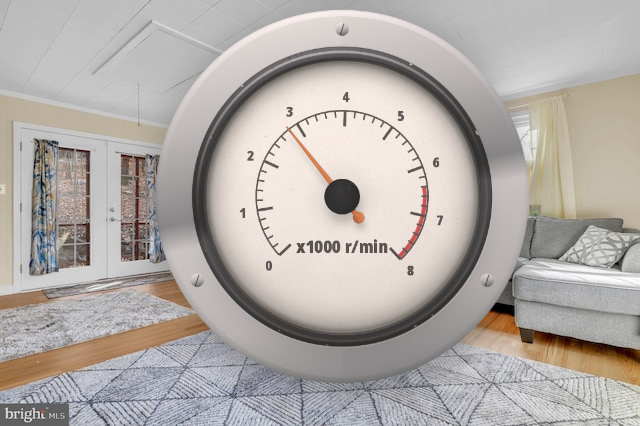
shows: value=2800 unit=rpm
